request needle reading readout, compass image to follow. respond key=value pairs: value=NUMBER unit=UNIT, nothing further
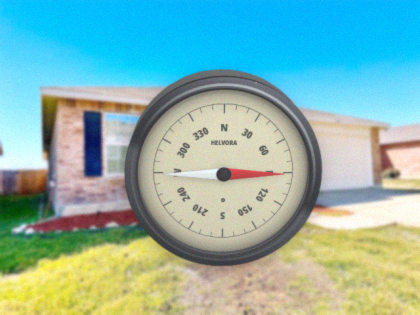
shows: value=90 unit=°
